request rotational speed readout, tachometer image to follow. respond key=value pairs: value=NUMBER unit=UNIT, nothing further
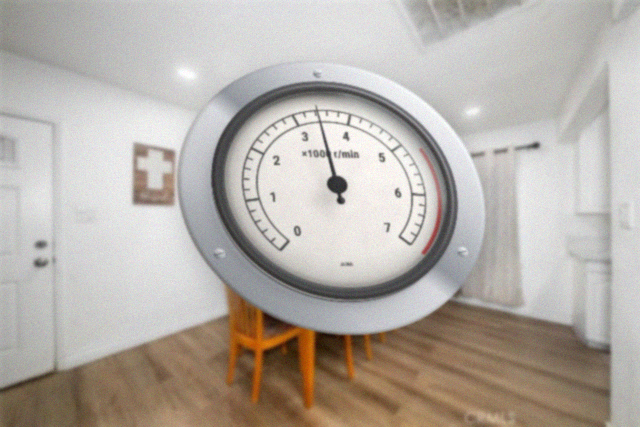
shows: value=3400 unit=rpm
